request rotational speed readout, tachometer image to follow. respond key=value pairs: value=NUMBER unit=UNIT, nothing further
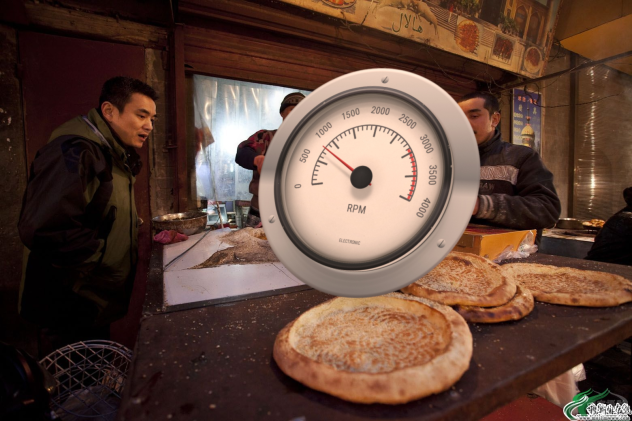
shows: value=800 unit=rpm
